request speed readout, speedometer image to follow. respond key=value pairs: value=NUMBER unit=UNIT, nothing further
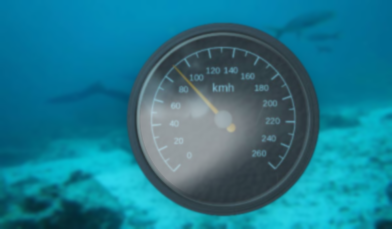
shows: value=90 unit=km/h
